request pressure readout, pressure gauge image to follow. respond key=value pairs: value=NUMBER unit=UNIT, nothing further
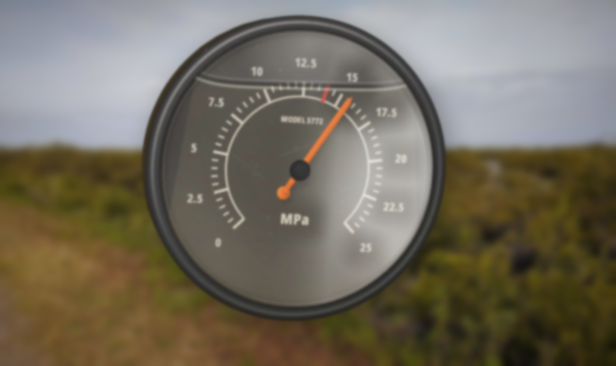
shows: value=15.5 unit=MPa
